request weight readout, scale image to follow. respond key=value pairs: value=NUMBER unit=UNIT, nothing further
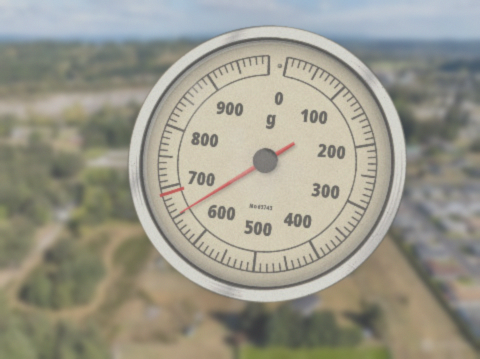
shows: value=650 unit=g
